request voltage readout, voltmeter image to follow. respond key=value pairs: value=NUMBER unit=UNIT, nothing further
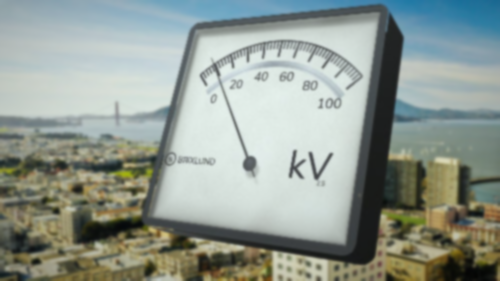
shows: value=10 unit=kV
